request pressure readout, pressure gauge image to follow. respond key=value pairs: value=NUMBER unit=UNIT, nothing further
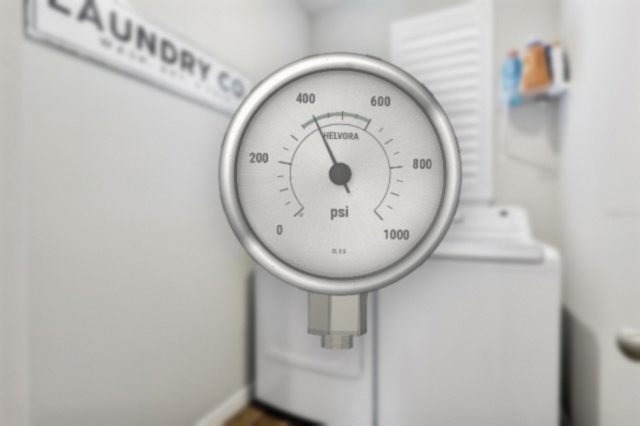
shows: value=400 unit=psi
